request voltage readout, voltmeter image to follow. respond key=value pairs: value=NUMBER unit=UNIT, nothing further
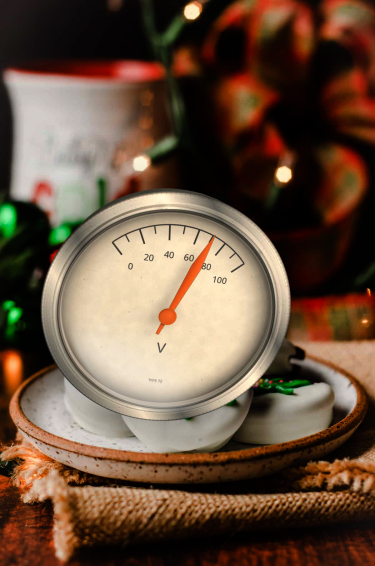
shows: value=70 unit=V
